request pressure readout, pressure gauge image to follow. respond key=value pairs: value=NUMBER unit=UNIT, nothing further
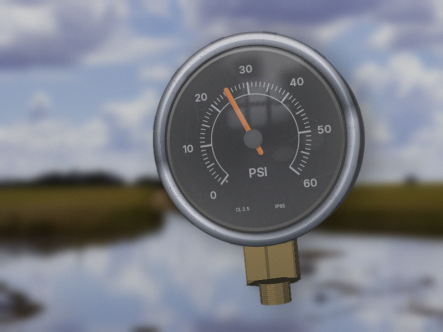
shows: value=25 unit=psi
